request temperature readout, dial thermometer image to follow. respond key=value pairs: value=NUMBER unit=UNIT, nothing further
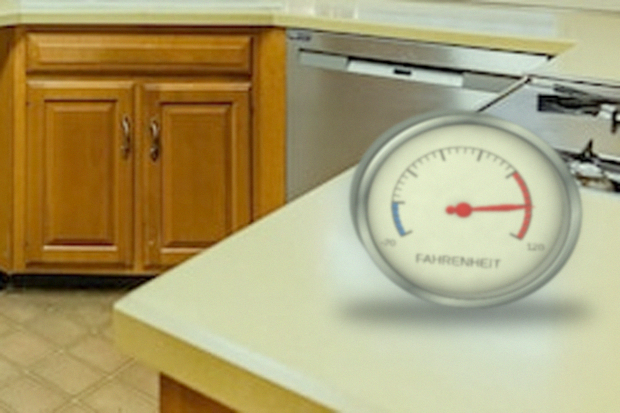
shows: value=100 unit=°F
